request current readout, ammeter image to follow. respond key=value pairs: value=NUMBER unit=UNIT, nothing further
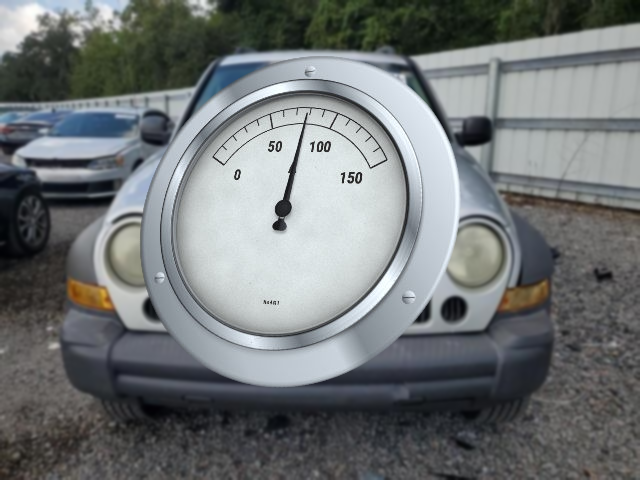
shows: value=80 unit=A
